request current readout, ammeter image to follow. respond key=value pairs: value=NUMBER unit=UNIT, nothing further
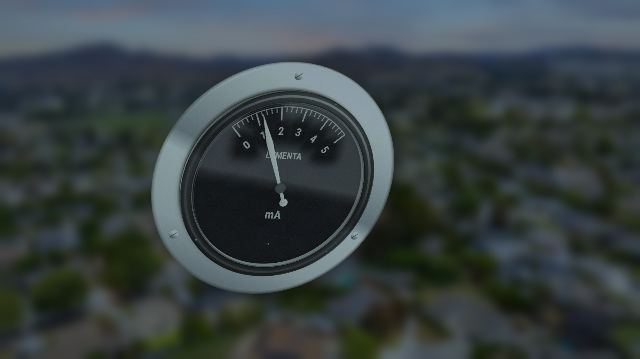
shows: value=1.2 unit=mA
